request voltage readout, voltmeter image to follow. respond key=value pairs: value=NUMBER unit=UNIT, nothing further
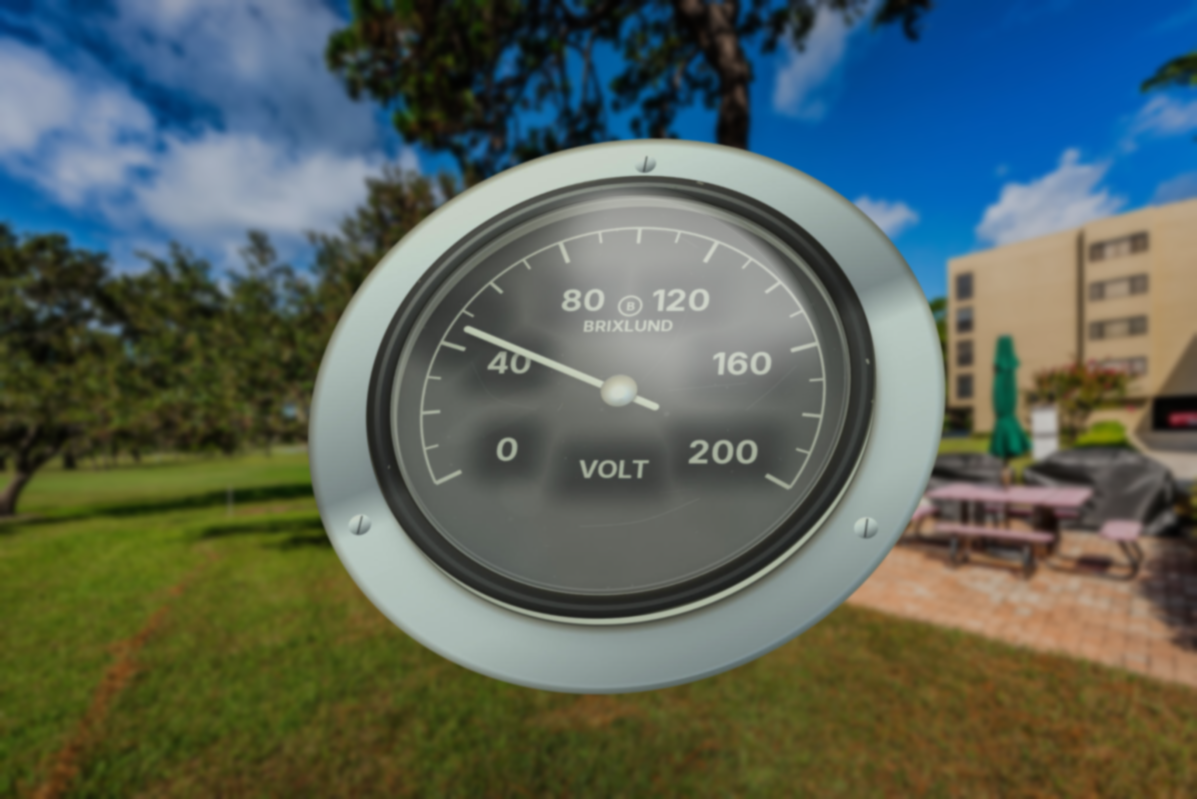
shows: value=45 unit=V
